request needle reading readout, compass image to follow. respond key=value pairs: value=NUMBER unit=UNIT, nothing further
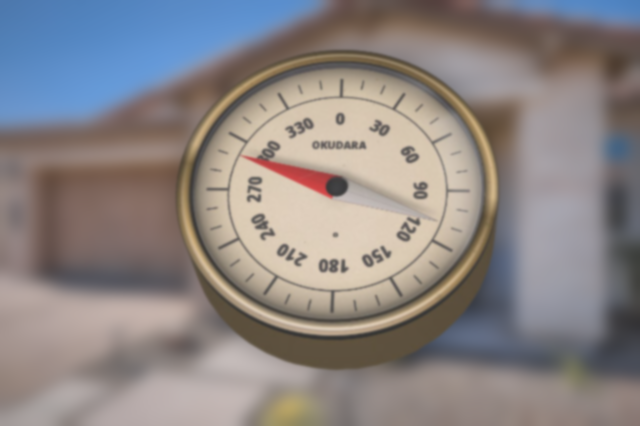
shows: value=290 unit=°
